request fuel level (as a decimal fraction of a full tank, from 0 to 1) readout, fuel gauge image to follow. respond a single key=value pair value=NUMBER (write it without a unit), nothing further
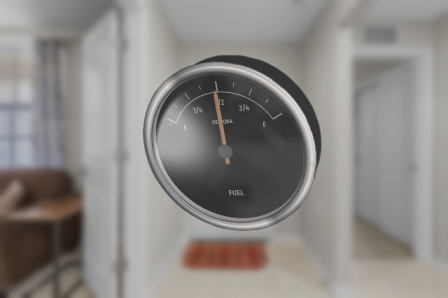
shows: value=0.5
